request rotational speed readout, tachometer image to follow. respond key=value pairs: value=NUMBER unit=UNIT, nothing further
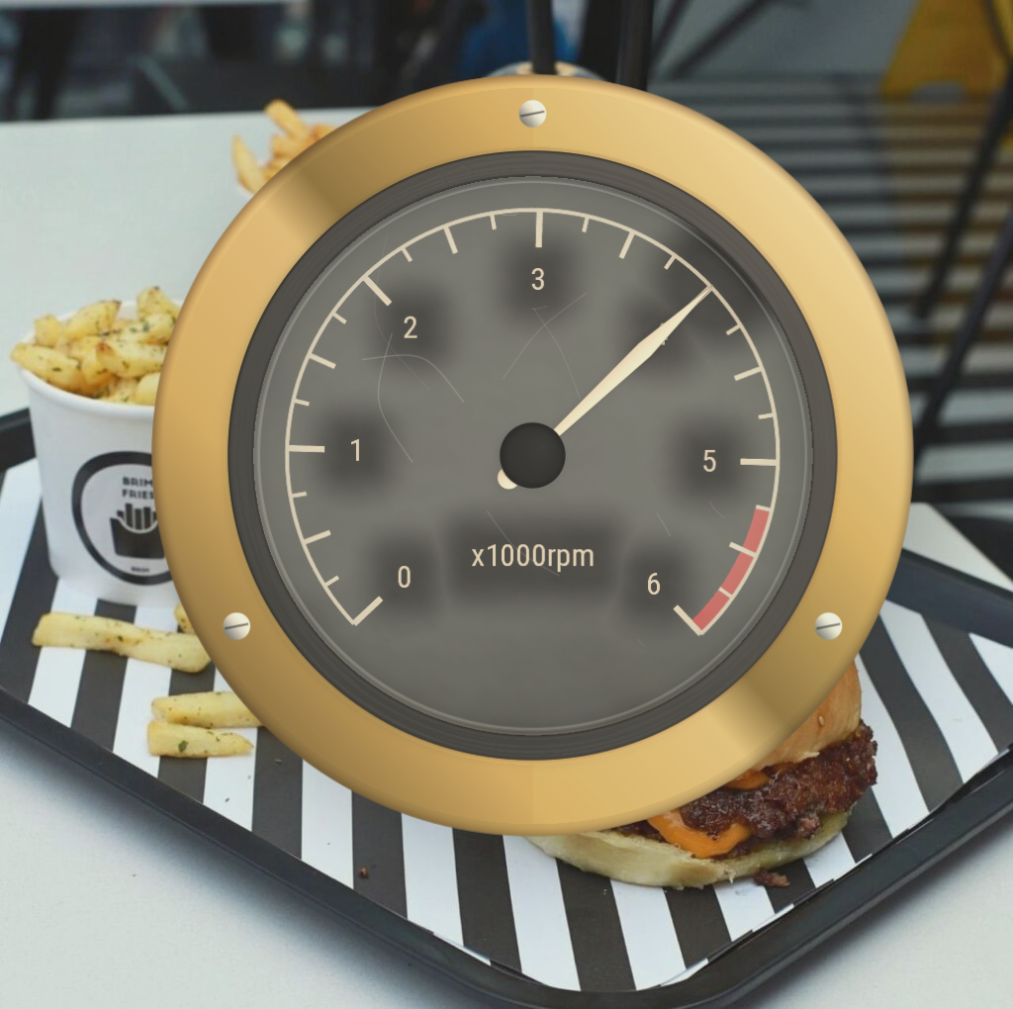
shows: value=4000 unit=rpm
